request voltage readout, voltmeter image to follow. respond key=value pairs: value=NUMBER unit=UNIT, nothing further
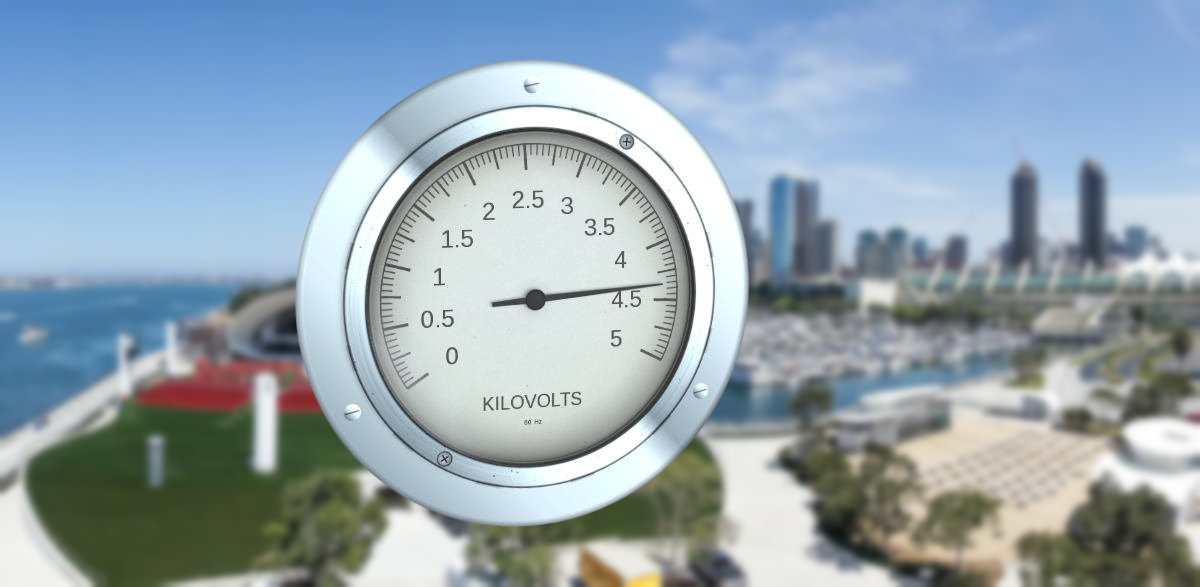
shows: value=4.35 unit=kV
